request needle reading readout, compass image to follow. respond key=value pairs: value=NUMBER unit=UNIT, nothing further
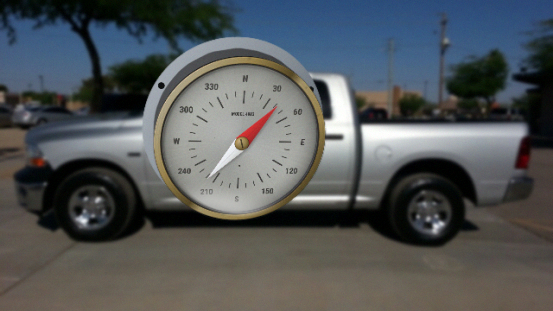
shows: value=40 unit=°
